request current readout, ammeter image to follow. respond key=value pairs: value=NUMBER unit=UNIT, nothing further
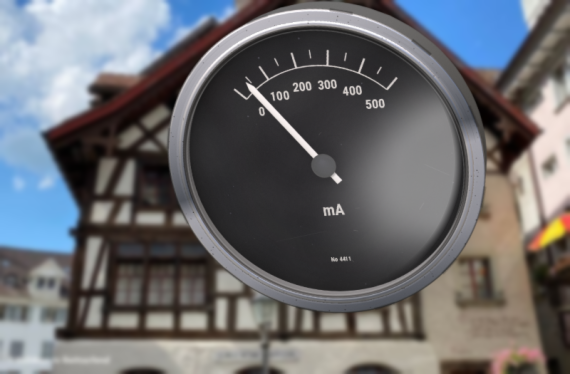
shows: value=50 unit=mA
